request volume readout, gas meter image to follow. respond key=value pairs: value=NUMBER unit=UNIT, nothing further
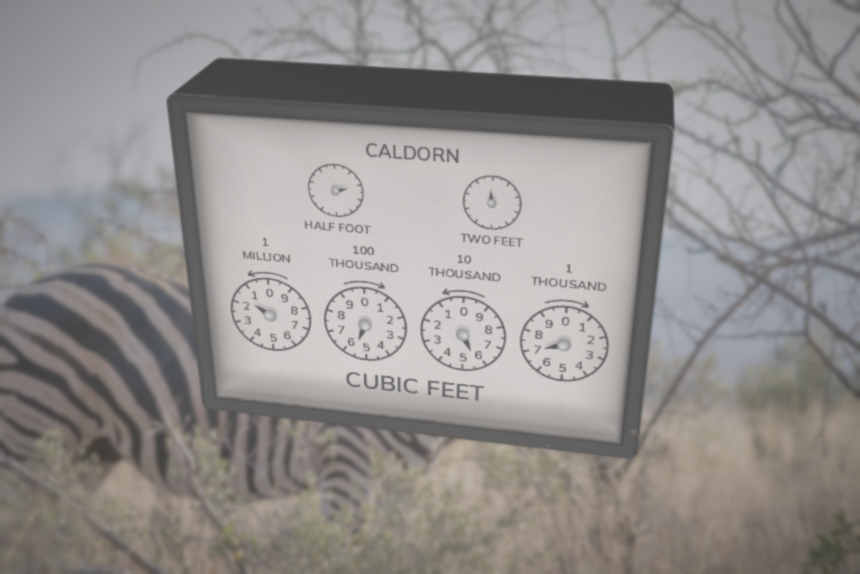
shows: value=155700 unit=ft³
